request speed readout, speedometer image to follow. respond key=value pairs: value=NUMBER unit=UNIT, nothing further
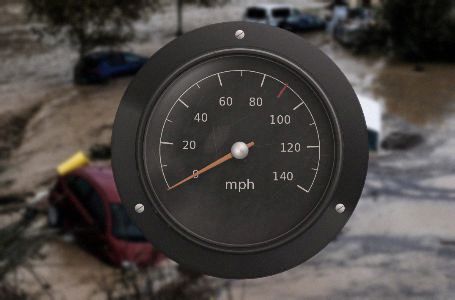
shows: value=0 unit=mph
